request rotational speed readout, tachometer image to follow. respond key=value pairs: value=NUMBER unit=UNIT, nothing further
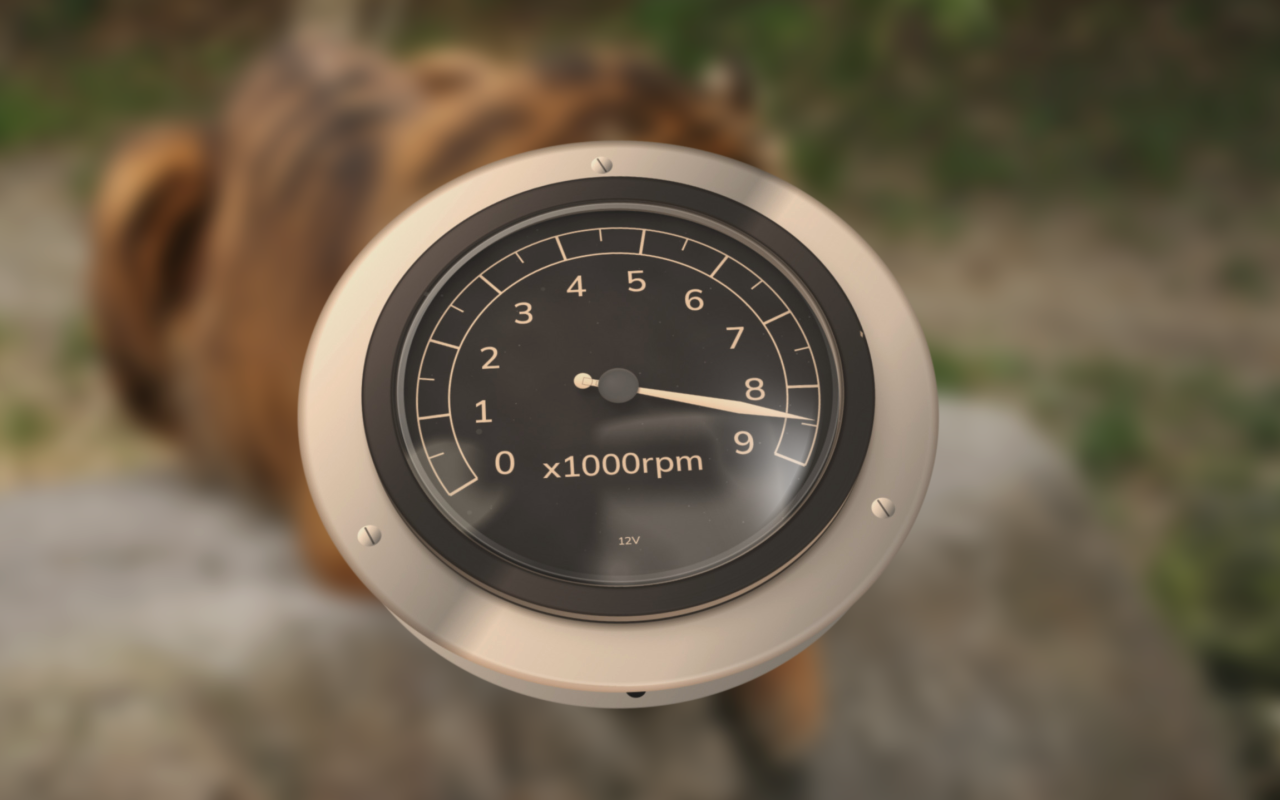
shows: value=8500 unit=rpm
